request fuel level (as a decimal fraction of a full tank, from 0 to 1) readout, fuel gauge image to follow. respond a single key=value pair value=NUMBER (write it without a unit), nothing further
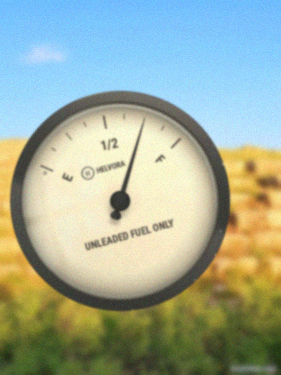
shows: value=0.75
